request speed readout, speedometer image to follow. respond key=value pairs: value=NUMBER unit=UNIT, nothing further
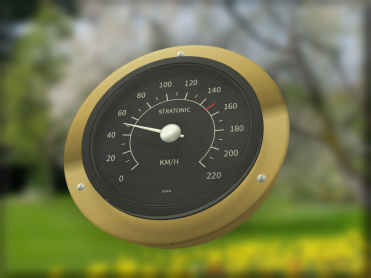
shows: value=50 unit=km/h
